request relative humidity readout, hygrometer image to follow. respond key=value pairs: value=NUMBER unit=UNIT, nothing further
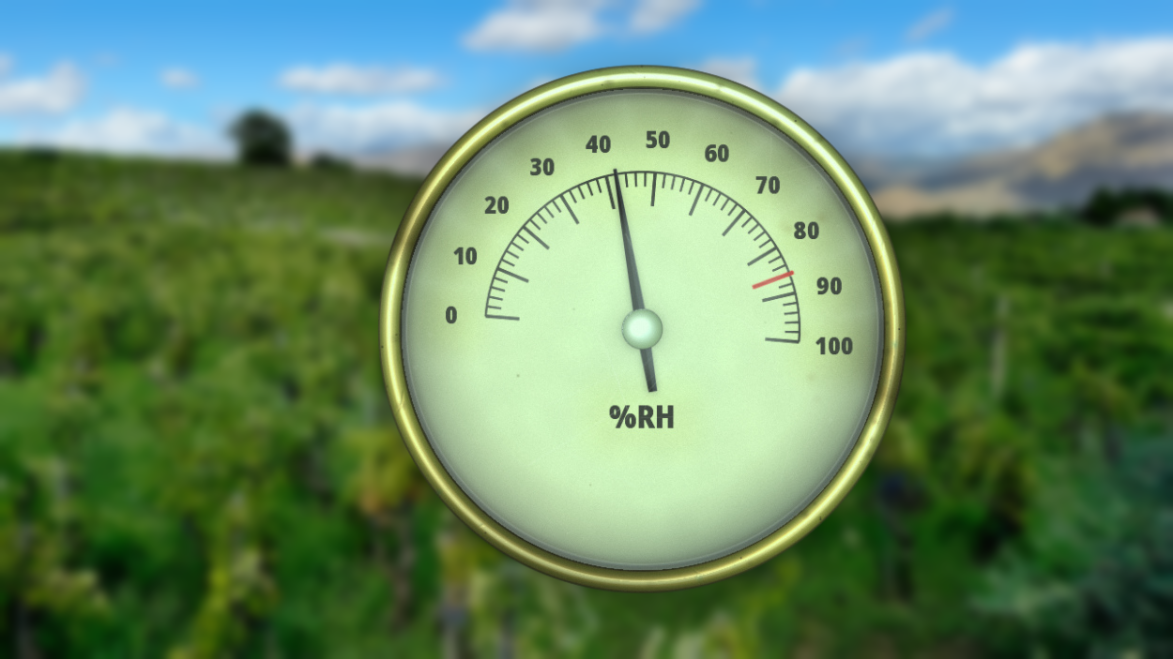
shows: value=42 unit=%
